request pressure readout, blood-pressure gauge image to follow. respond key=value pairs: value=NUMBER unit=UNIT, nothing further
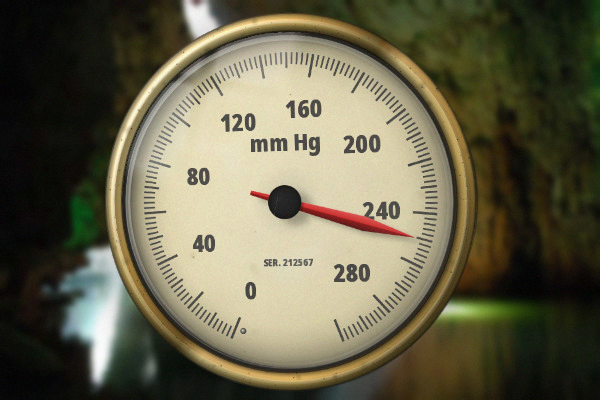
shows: value=250 unit=mmHg
